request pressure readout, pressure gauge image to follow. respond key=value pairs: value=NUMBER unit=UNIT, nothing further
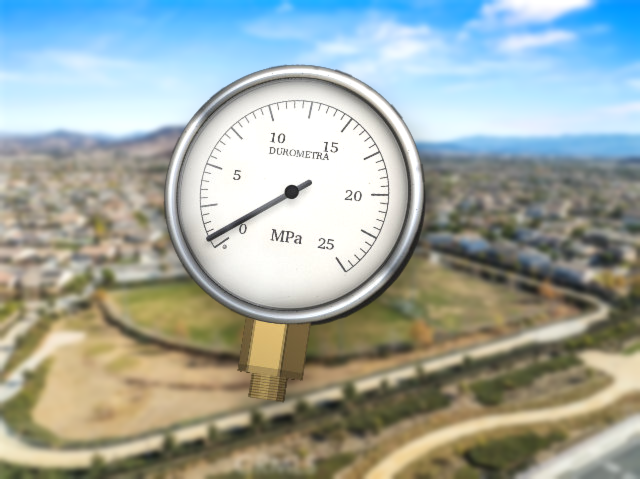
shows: value=0.5 unit=MPa
